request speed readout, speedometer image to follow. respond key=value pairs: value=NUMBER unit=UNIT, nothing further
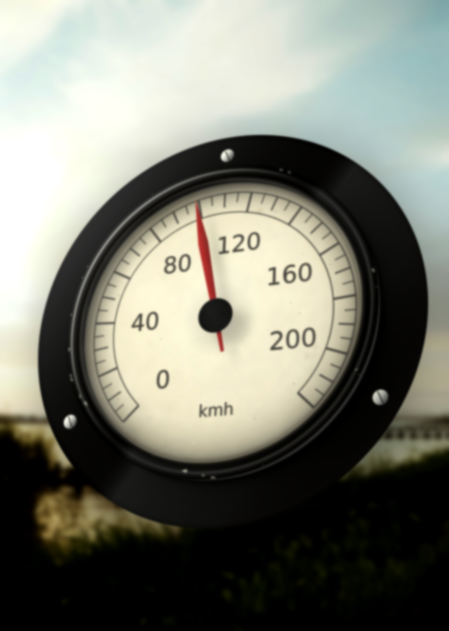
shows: value=100 unit=km/h
